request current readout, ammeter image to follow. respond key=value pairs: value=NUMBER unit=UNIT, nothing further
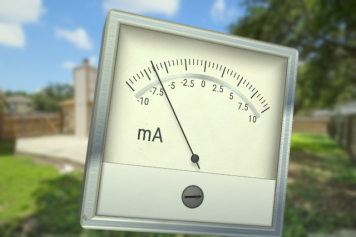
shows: value=-6.5 unit=mA
